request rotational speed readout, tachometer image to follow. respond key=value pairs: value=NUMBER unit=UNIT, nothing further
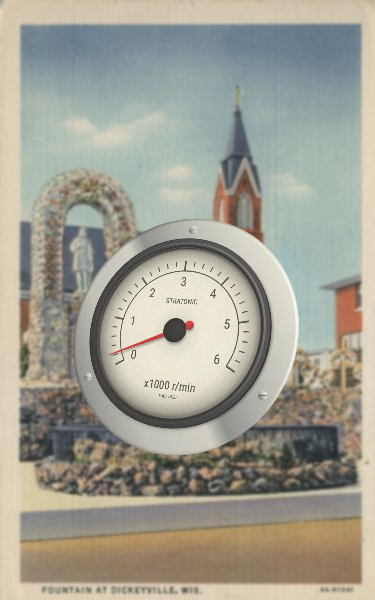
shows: value=200 unit=rpm
